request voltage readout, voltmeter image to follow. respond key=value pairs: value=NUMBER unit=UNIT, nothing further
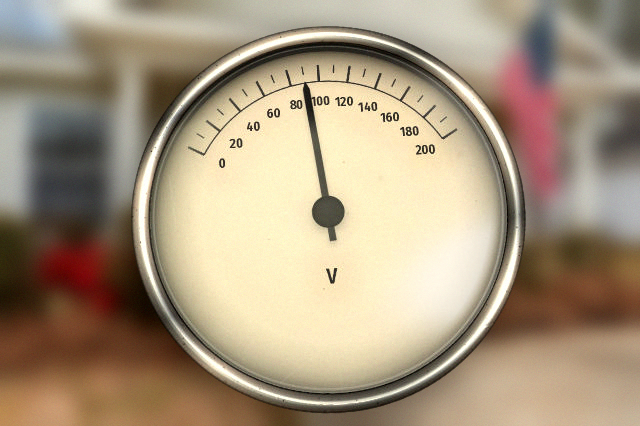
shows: value=90 unit=V
